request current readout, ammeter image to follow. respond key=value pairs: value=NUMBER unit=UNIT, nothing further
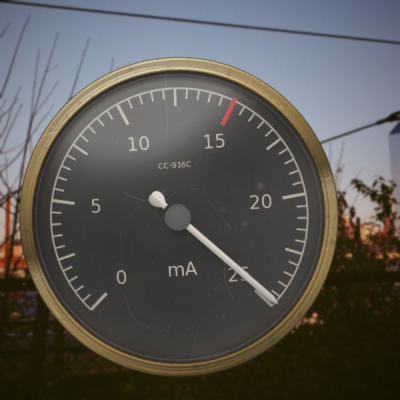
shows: value=24.75 unit=mA
